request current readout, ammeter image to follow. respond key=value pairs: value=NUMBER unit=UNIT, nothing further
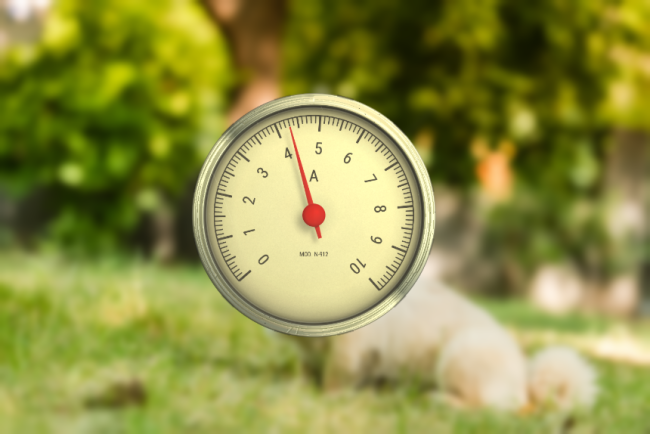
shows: value=4.3 unit=A
